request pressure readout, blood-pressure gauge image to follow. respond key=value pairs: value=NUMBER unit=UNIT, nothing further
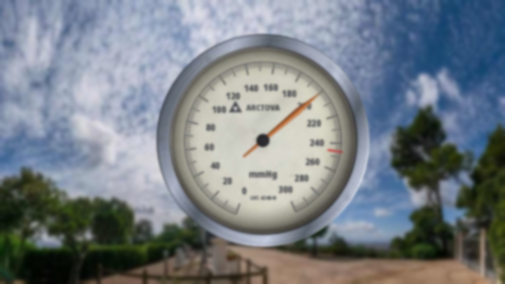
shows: value=200 unit=mmHg
